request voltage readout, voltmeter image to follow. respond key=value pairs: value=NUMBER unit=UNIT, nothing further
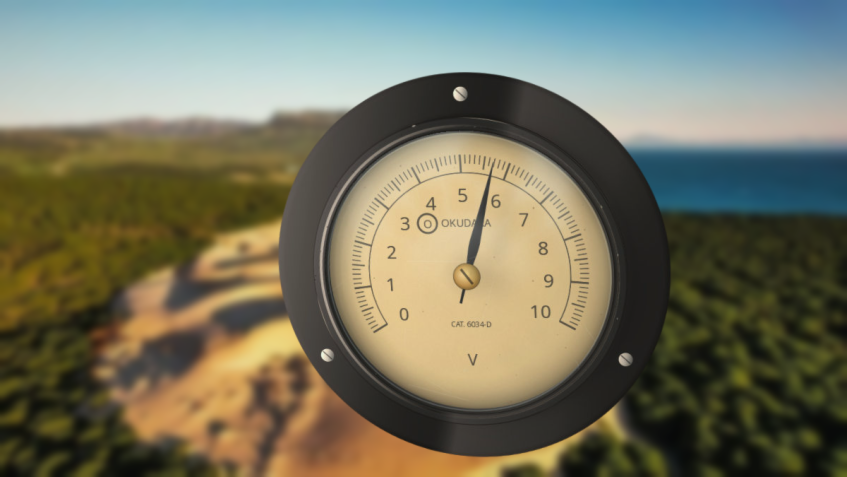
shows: value=5.7 unit=V
